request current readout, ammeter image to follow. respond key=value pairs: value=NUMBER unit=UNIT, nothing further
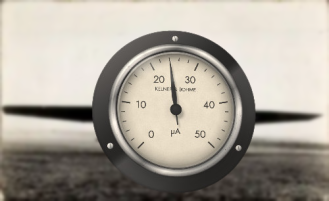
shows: value=24 unit=µA
